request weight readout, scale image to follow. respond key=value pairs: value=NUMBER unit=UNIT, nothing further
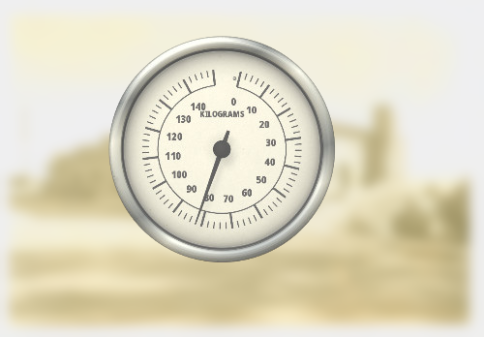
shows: value=82 unit=kg
